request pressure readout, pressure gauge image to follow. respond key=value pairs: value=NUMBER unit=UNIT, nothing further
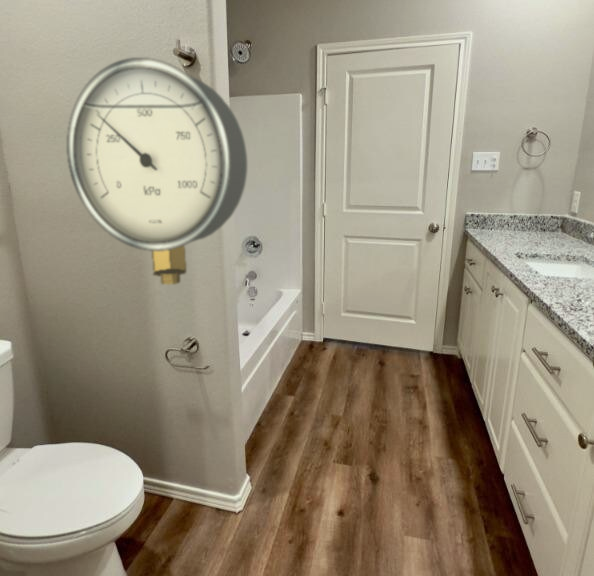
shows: value=300 unit=kPa
